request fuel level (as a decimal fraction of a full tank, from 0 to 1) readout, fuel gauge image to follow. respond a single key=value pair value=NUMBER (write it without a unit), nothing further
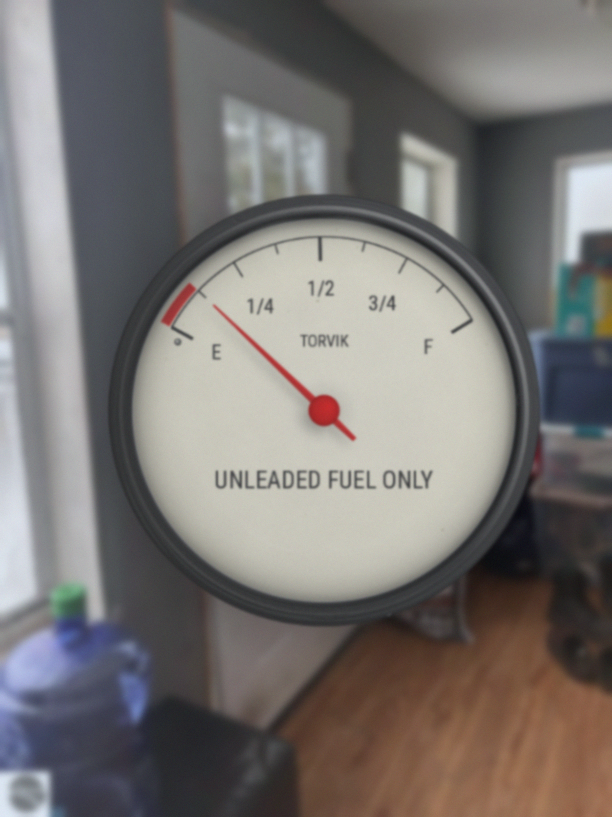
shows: value=0.125
